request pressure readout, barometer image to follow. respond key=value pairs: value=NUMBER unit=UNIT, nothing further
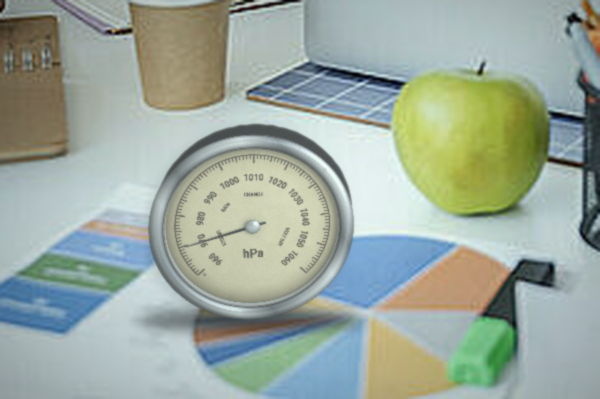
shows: value=970 unit=hPa
